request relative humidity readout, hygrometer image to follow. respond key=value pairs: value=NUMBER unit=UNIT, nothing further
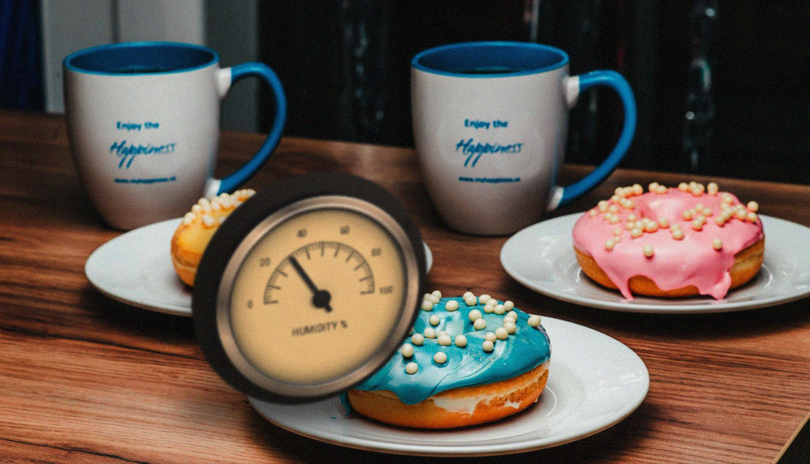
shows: value=30 unit=%
